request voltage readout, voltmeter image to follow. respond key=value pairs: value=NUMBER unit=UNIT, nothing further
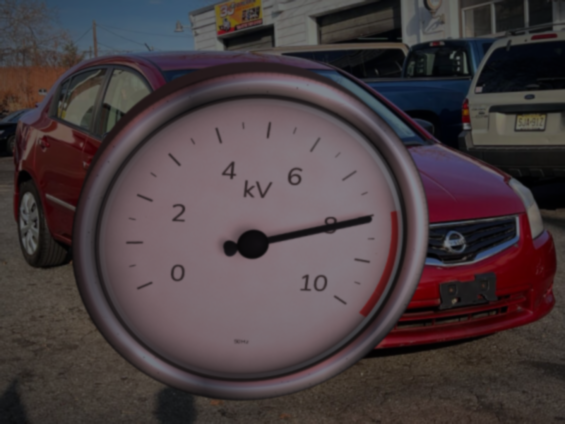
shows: value=8 unit=kV
